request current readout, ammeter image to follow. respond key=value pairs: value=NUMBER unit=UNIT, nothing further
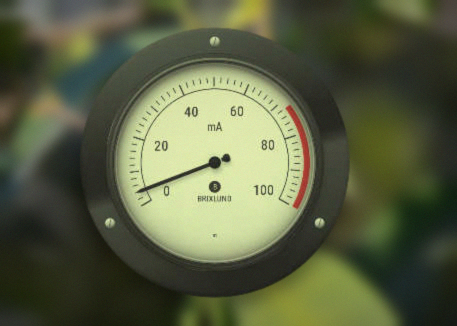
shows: value=4 unit=mA
